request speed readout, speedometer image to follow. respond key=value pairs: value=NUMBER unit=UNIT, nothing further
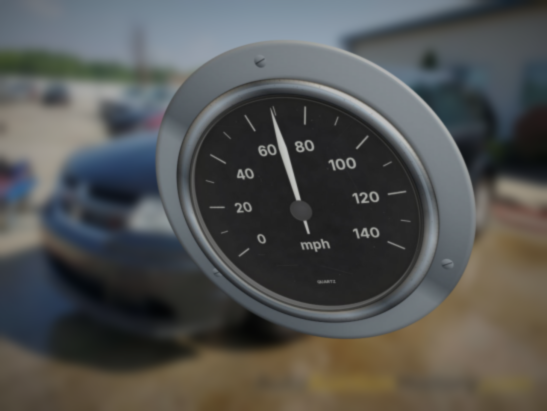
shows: value=70 unit=mph
